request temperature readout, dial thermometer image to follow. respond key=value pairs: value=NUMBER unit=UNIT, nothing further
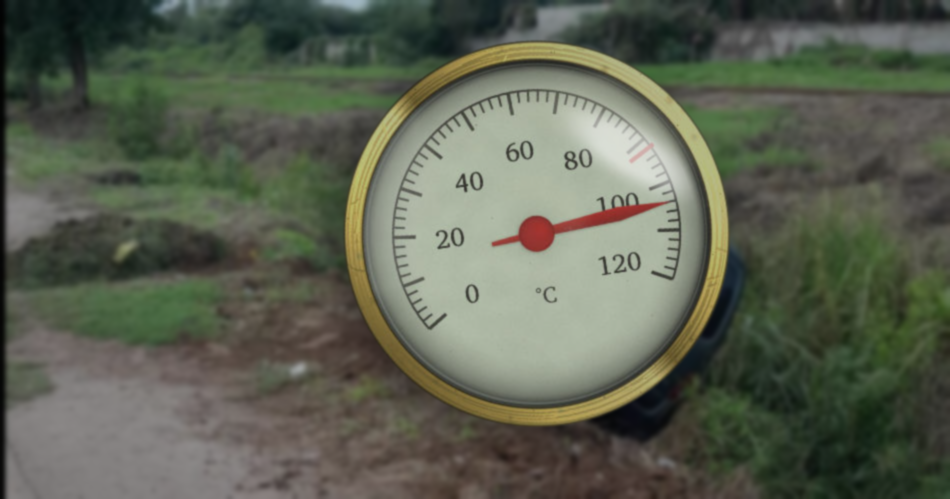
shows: value=104 unit=°C
